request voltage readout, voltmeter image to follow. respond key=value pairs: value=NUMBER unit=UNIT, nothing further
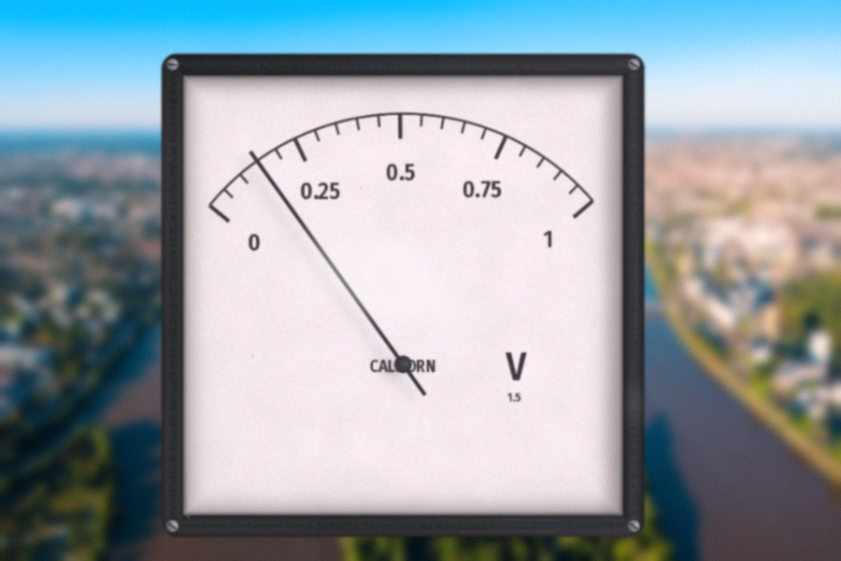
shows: value=0.15 unit=V
